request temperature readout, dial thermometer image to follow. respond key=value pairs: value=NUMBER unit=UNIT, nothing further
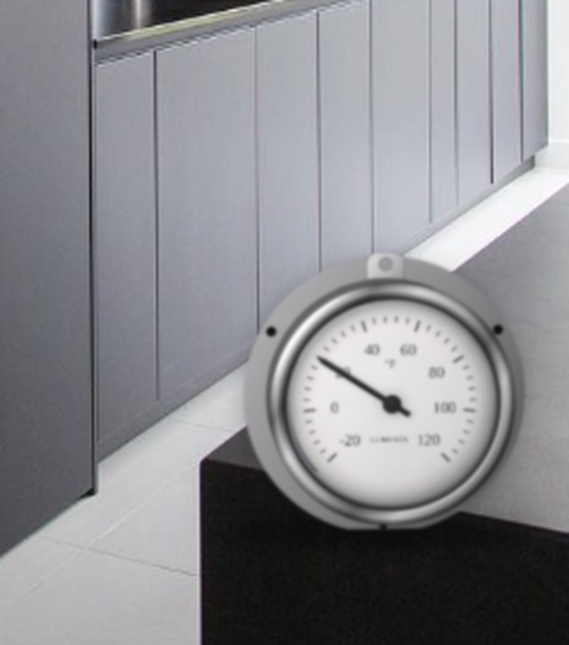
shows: value=20 unit=°F
